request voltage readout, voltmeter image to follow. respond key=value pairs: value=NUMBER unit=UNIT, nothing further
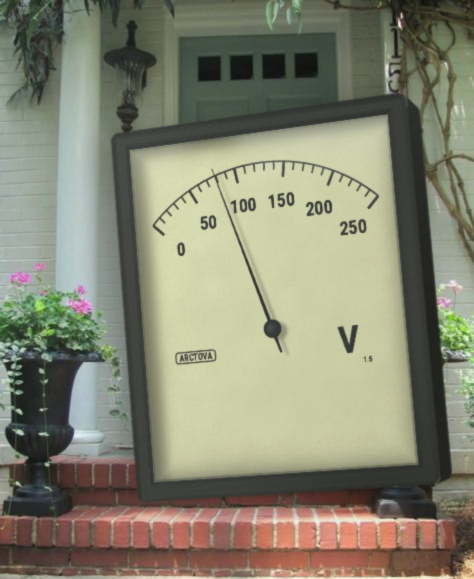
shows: value=80 unit=V
